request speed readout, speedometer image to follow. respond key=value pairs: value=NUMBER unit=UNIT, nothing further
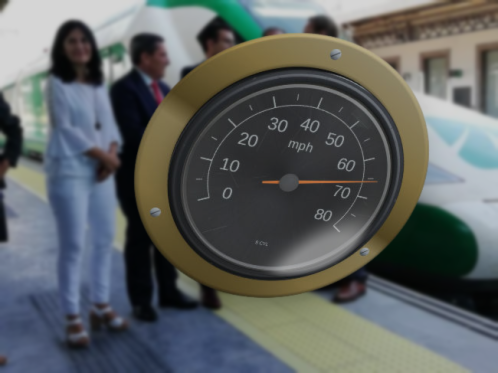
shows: value=65 unit=mph
